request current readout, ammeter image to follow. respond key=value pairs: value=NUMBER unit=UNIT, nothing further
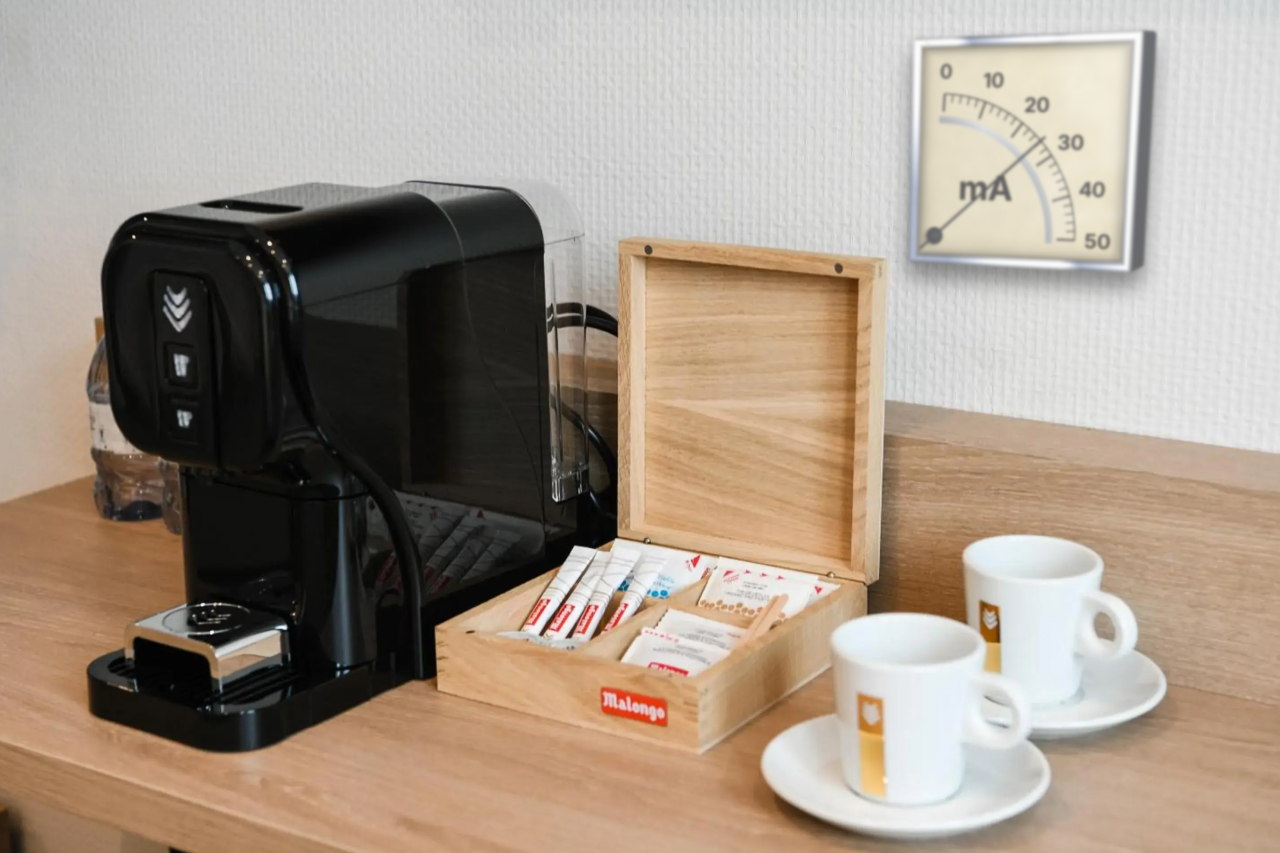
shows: value=26 unit=mA
